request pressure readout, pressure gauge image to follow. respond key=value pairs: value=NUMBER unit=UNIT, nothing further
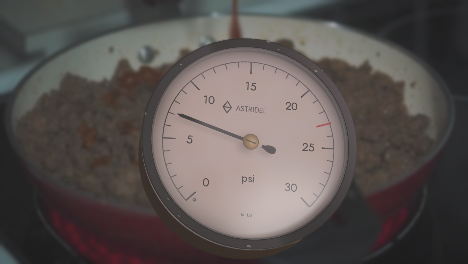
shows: value=7 unit=psi
